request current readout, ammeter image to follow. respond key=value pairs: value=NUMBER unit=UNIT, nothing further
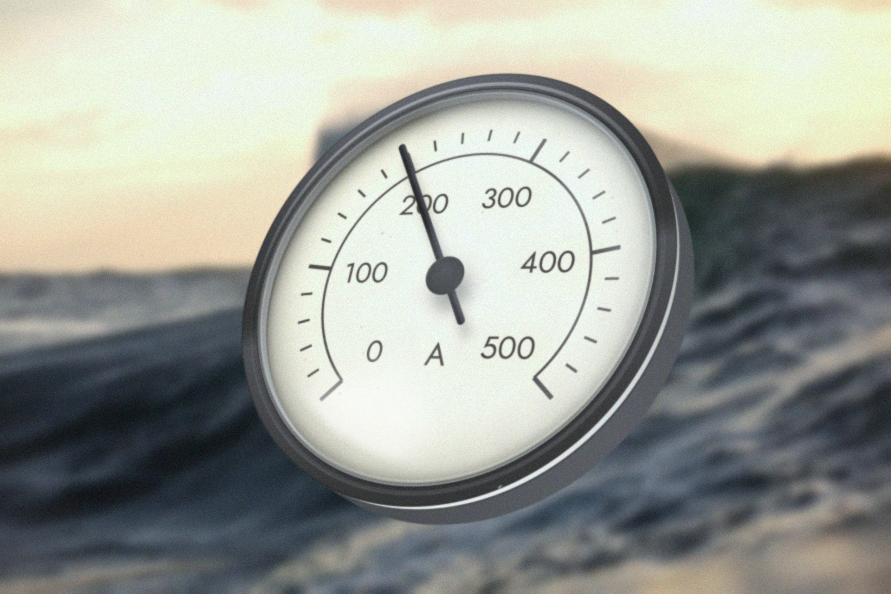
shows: value=200 unit=A
